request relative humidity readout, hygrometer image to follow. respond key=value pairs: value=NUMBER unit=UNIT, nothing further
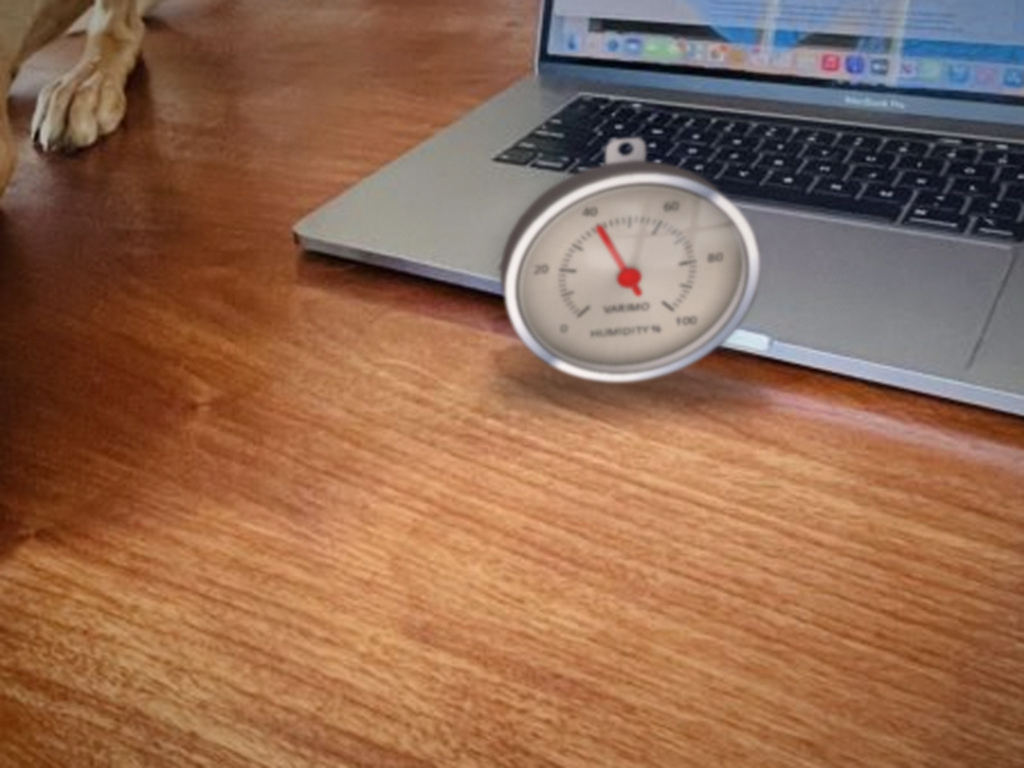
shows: value=40 unit=%
